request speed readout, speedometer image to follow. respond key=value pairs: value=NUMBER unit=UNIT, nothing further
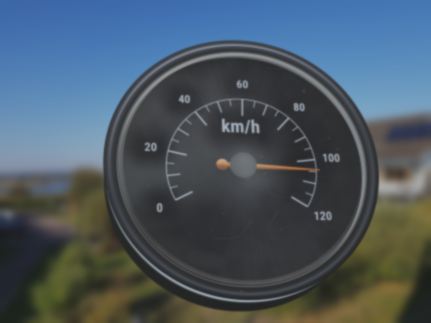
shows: value=105 unit=km/h
